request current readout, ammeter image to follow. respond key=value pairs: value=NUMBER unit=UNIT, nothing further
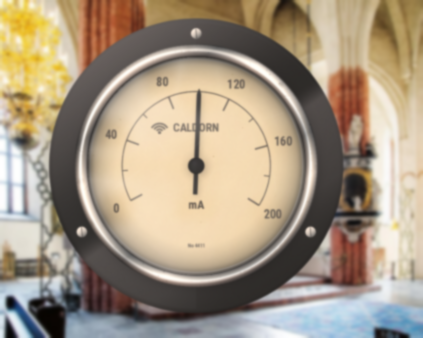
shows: value=100 unit=mA
